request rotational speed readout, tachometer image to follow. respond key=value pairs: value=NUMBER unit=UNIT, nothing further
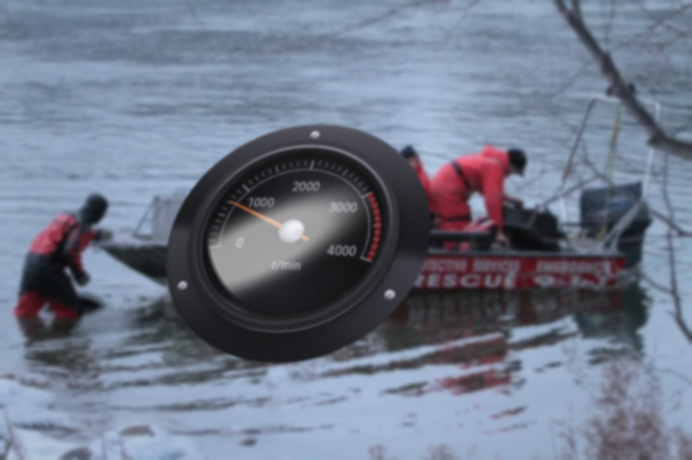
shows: value=700 unit=rpm
